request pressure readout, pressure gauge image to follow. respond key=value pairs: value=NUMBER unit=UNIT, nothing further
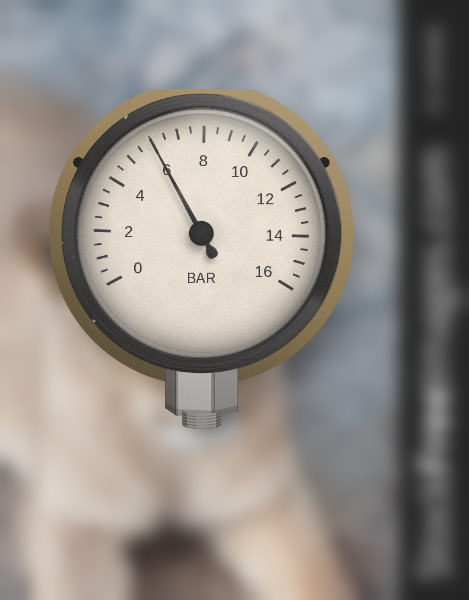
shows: value=6 unit=bar
